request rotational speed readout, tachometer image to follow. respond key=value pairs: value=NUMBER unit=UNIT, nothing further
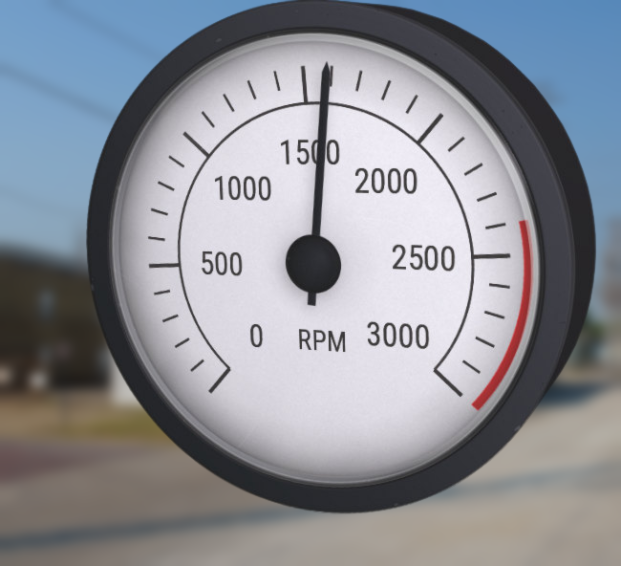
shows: value=1600 unit=rpm
